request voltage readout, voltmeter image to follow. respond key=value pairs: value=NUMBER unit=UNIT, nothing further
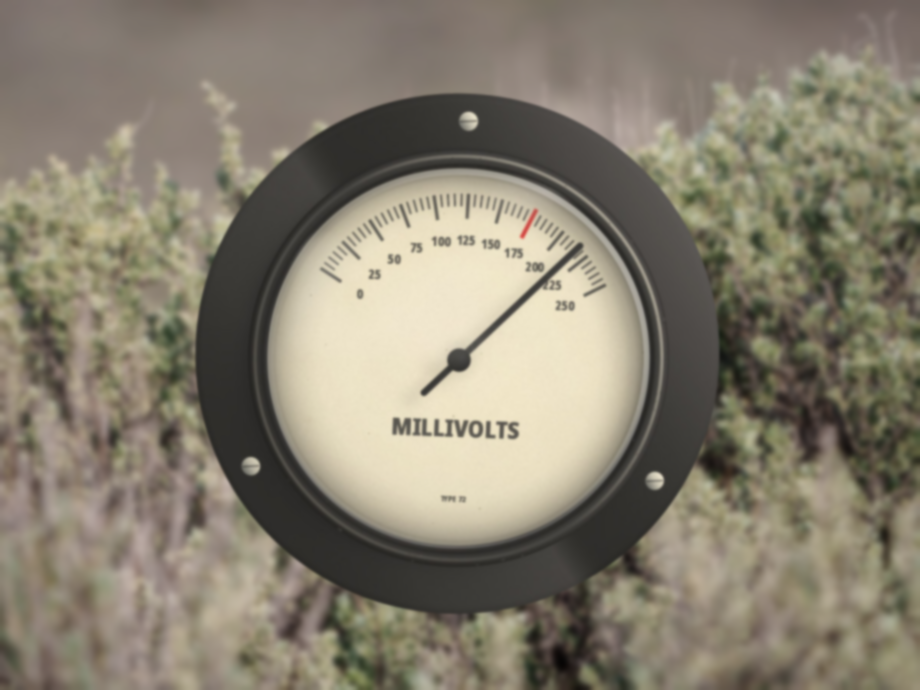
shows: value=215 unit=mV
